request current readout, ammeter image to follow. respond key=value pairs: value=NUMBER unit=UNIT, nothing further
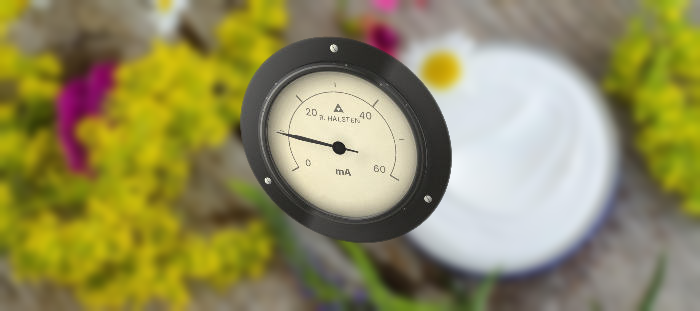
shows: value=10 unit=mA
